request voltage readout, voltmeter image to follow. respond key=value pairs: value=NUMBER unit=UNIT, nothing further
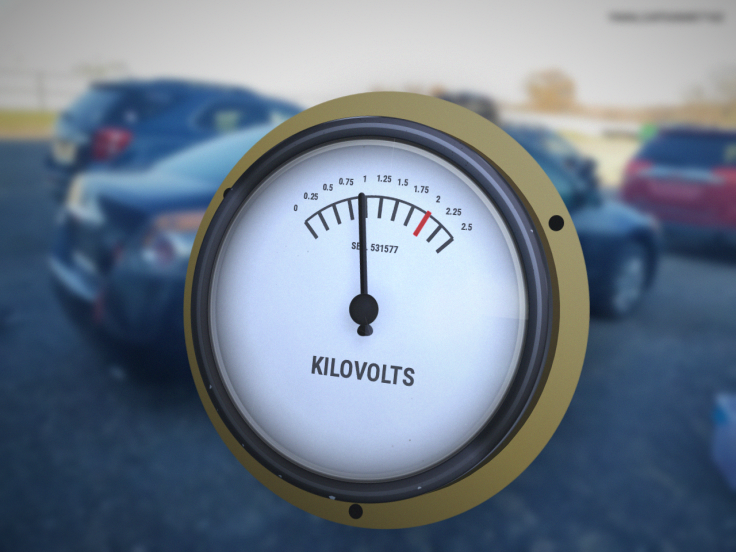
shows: value=1 unit=kV
